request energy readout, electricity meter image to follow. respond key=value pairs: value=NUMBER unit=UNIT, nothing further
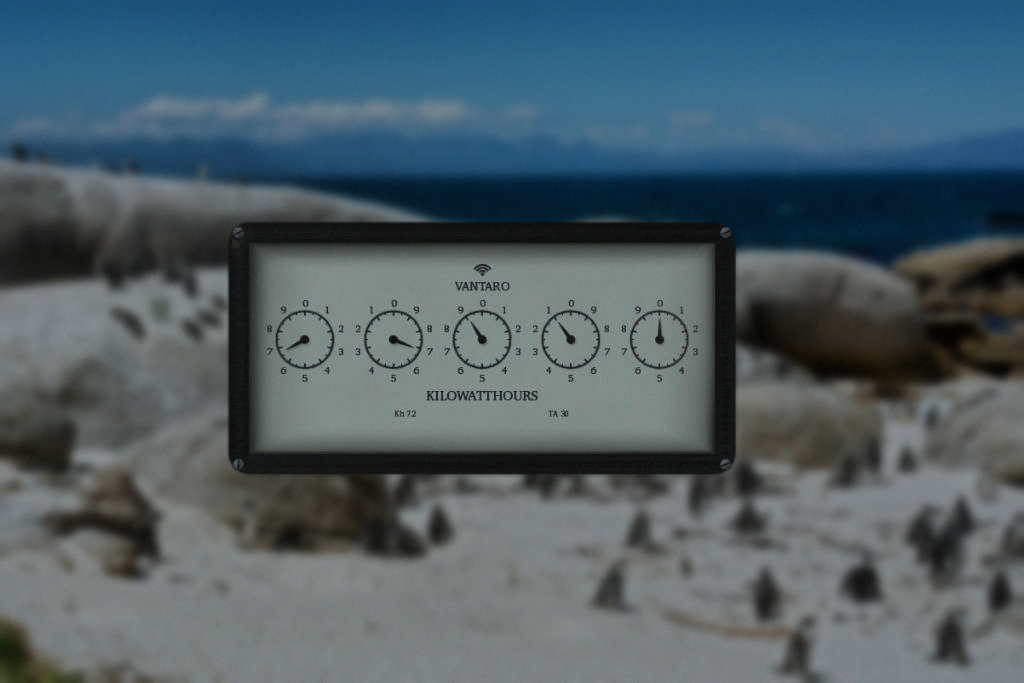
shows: value=66910 unit=kWh
